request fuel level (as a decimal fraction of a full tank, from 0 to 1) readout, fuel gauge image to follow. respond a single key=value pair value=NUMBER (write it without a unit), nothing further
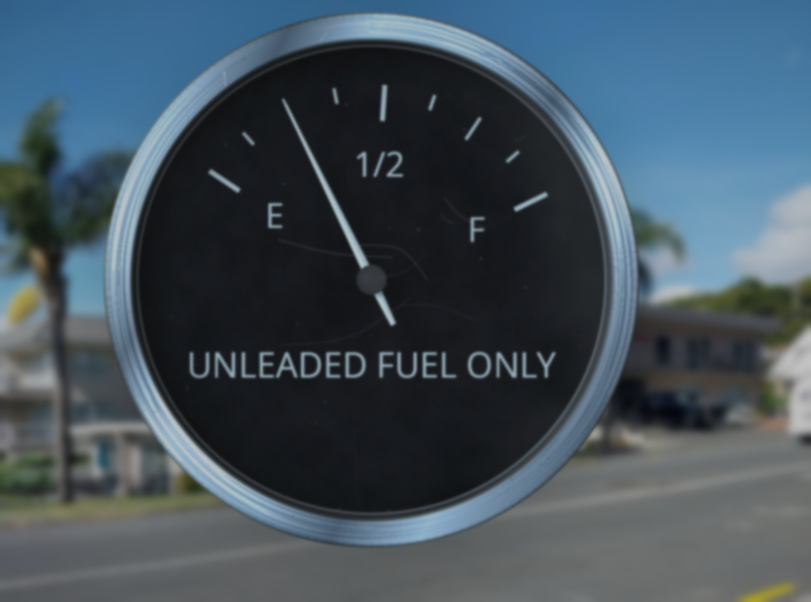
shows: value=0.25
